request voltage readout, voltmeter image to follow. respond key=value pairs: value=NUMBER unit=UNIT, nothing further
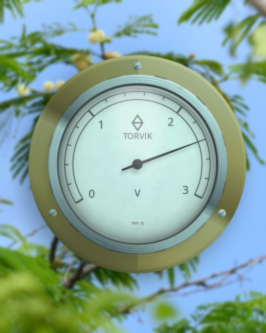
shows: value=2.4 unit=V
